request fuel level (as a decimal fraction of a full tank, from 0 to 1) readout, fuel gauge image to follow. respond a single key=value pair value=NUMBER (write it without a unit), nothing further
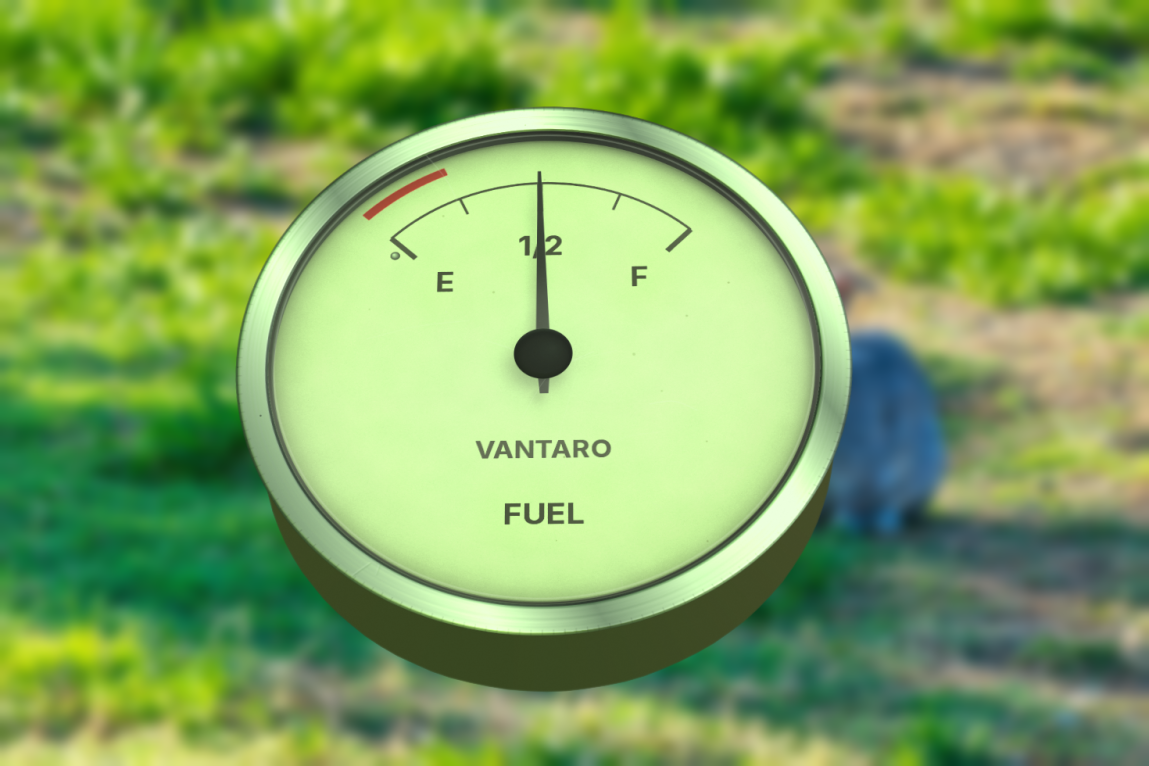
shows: value=0.5
